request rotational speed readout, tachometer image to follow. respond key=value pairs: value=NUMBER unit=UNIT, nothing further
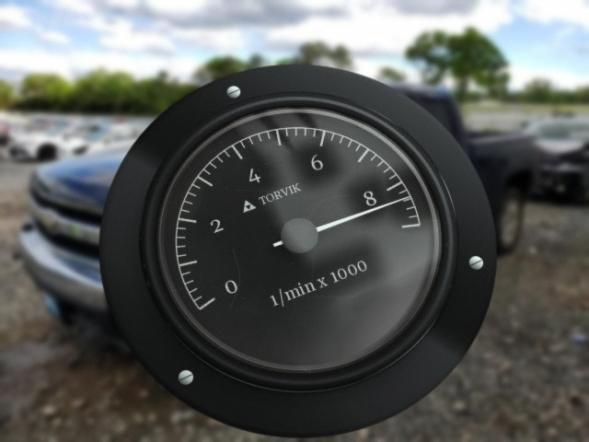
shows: value=8400 unit=rpm
